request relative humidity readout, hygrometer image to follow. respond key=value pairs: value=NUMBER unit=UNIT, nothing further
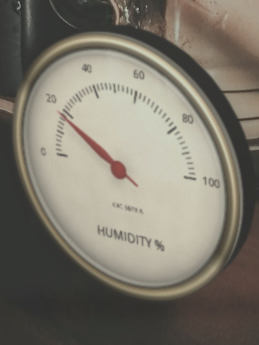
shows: value=20 unit=%
